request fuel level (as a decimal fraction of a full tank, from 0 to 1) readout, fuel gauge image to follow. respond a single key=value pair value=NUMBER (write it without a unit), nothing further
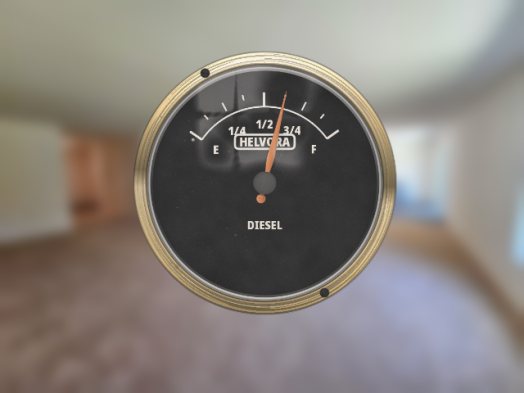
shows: value=0.625
